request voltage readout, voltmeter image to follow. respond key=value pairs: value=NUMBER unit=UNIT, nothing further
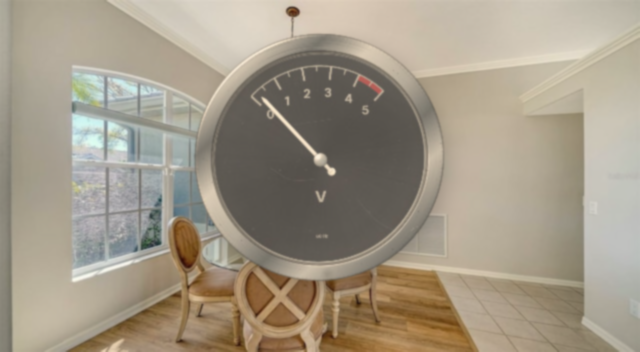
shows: value=0.25 unit=V
